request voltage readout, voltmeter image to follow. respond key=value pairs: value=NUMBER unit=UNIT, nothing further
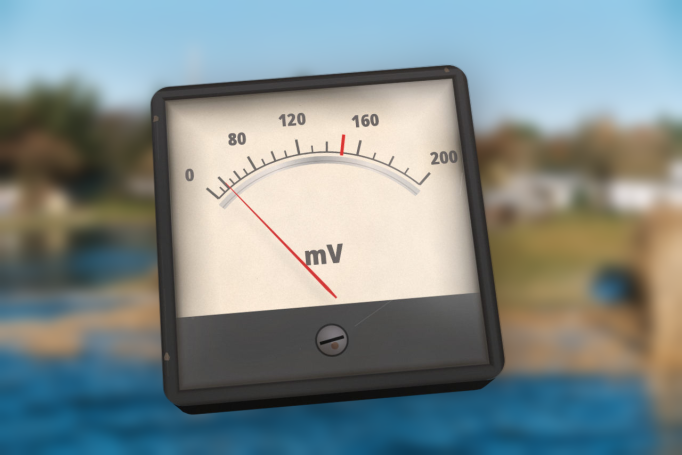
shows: value=40 unit=mV
